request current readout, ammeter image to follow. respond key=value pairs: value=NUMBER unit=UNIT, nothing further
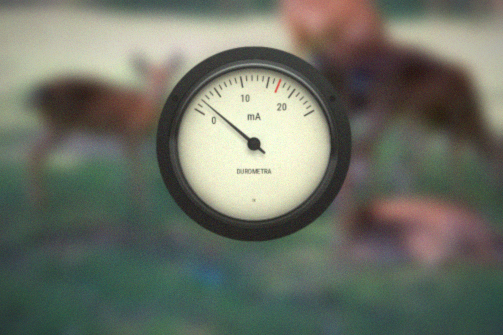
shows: value=2 unit=mA
